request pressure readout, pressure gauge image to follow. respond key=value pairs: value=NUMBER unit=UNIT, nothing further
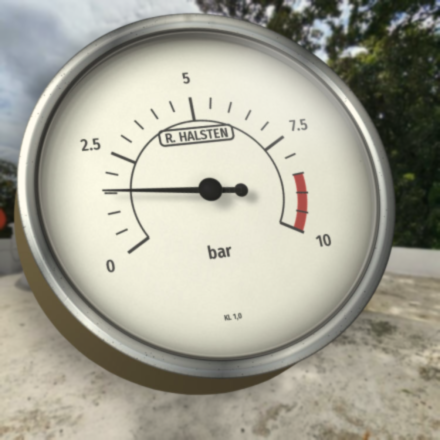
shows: value=1.5 unit=bar
